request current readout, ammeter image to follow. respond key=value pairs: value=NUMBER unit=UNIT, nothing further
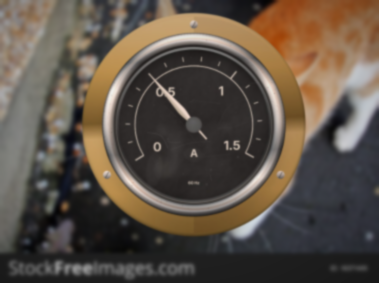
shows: value=0.5 unit=A
